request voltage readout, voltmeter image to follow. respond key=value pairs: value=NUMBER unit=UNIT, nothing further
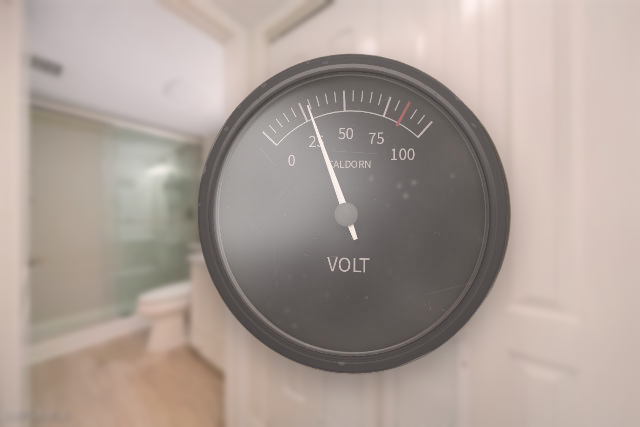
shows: value=30 unit=V
